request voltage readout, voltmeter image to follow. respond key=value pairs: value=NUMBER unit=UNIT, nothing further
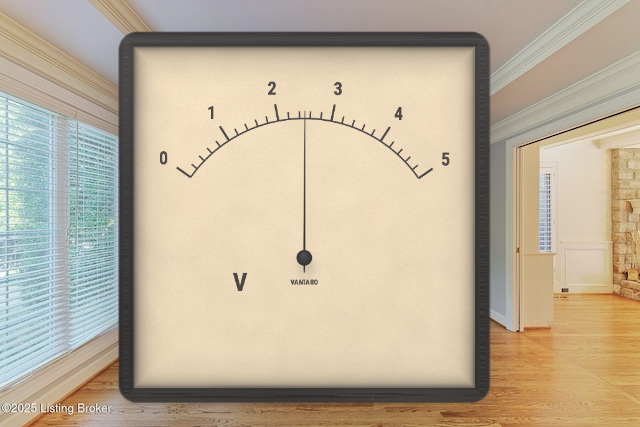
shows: value=2.5 unit=V
